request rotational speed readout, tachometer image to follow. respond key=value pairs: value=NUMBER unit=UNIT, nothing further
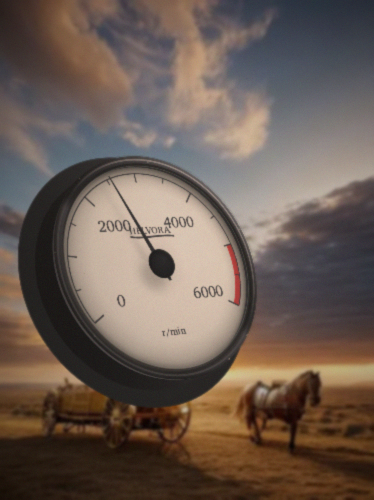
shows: value=2500 unit=rpm
